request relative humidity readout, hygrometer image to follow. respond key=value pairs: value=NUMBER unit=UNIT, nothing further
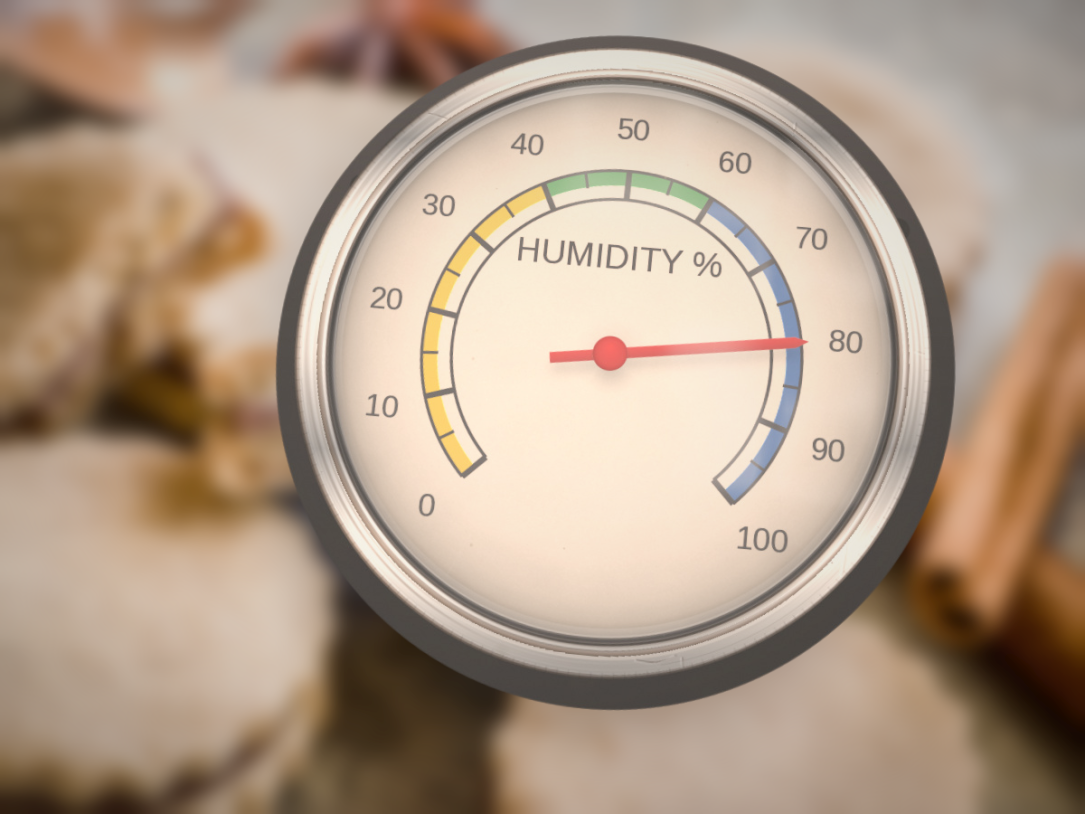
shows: value=80 unit=%
